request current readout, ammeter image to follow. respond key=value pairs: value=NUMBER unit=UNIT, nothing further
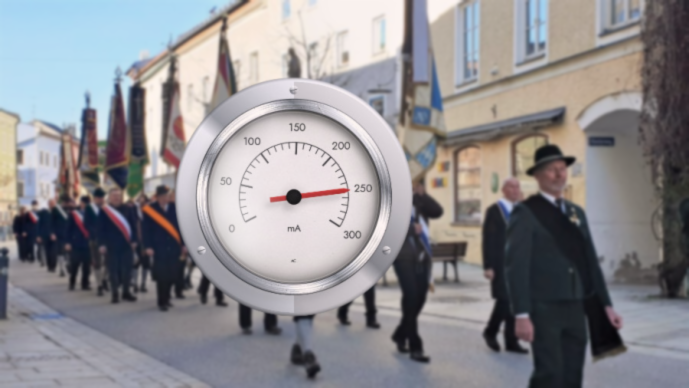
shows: value=250 unit=mA
